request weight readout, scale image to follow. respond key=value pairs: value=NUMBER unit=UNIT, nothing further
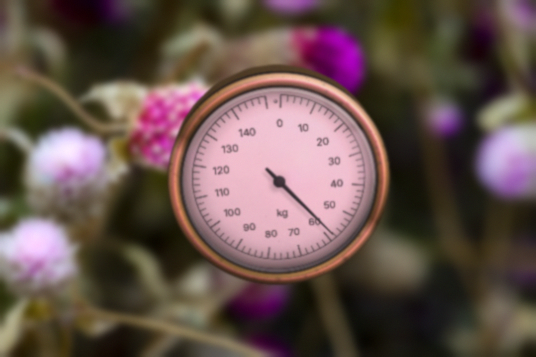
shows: value=58 unit=kg
